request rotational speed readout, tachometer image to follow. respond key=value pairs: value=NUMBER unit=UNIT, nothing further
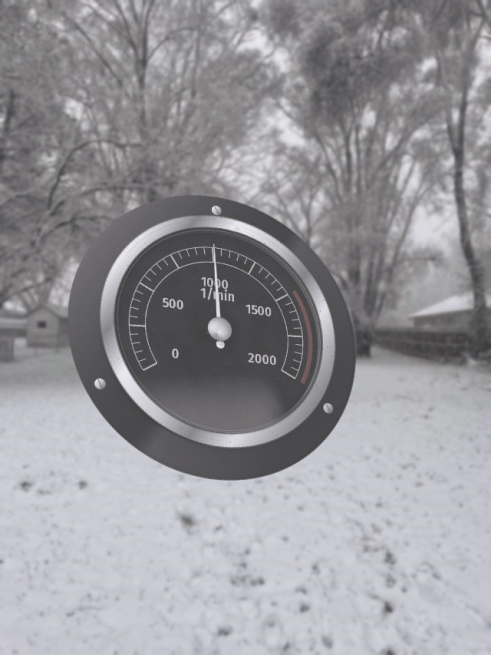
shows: value=1000 unit=rpm
